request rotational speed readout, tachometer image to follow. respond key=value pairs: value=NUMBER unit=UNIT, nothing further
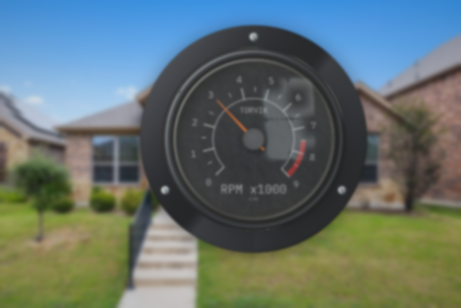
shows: value=3000 unit=rpm
